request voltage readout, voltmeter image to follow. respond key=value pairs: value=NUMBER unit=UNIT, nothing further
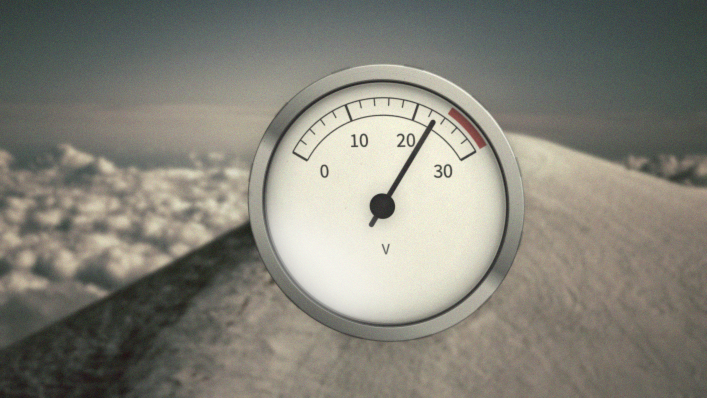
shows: value=23 unit=V
